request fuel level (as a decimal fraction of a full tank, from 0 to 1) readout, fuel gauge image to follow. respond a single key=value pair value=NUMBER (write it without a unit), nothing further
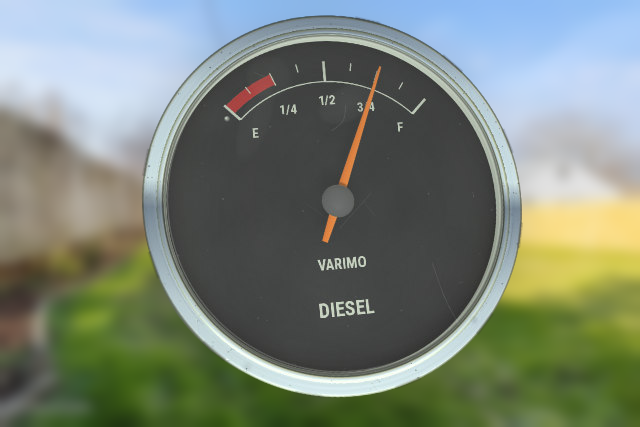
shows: value=0.75
